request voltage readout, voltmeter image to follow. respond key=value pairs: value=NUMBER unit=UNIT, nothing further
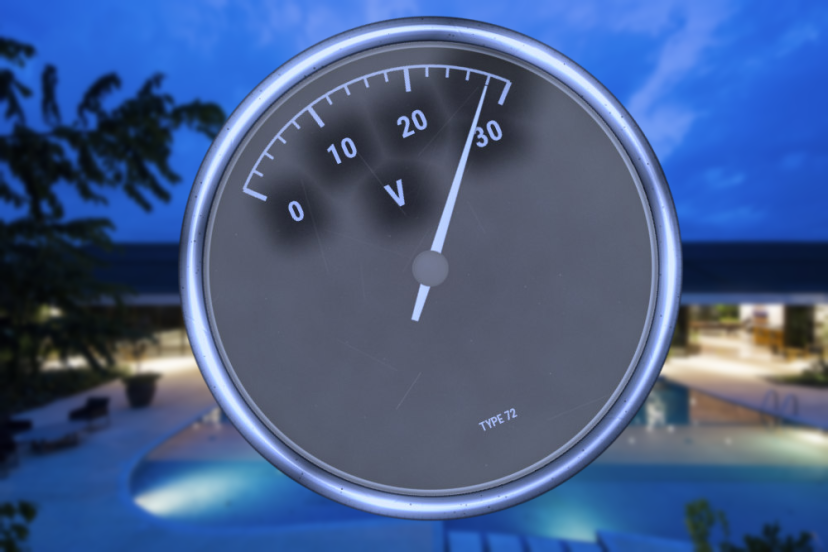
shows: value=28 unit=V
